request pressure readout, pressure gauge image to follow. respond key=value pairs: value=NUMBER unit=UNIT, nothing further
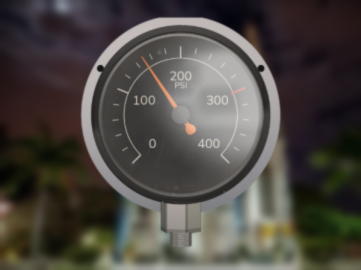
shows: value=150 unit=psi
